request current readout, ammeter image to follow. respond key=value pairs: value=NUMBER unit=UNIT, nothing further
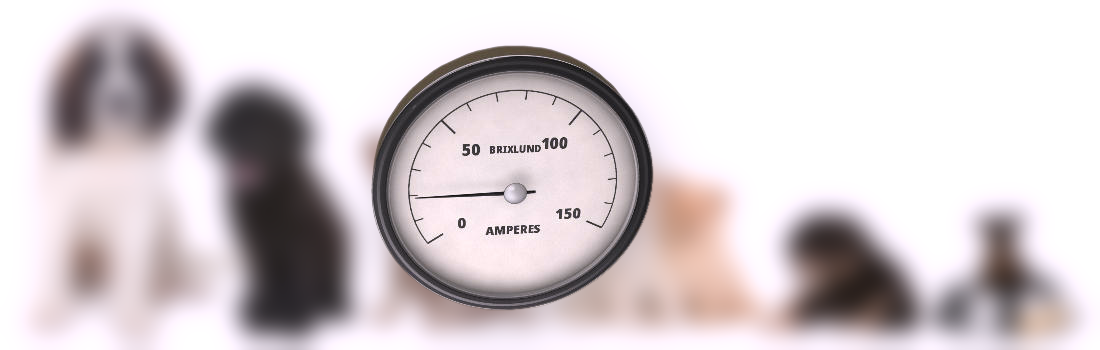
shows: value=20 unit=A
